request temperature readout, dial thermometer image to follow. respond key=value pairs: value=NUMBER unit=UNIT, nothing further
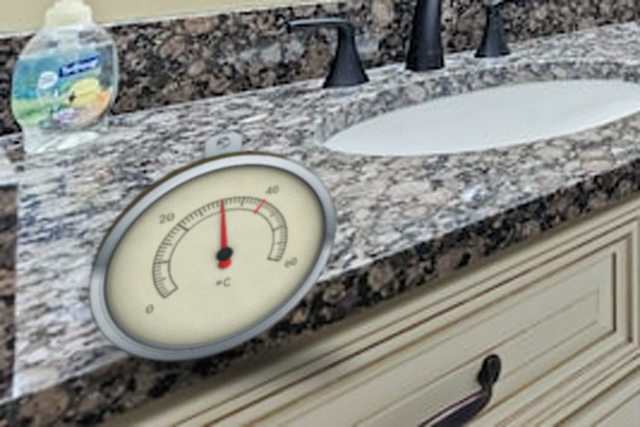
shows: value=30 unit=°C
